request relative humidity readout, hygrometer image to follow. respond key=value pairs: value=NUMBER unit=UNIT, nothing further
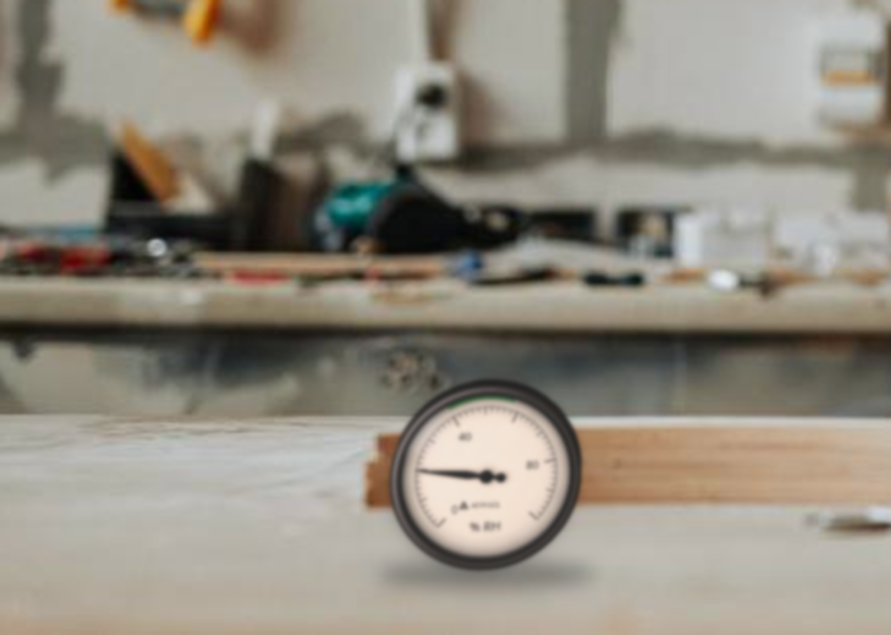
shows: value=20 unit=%
